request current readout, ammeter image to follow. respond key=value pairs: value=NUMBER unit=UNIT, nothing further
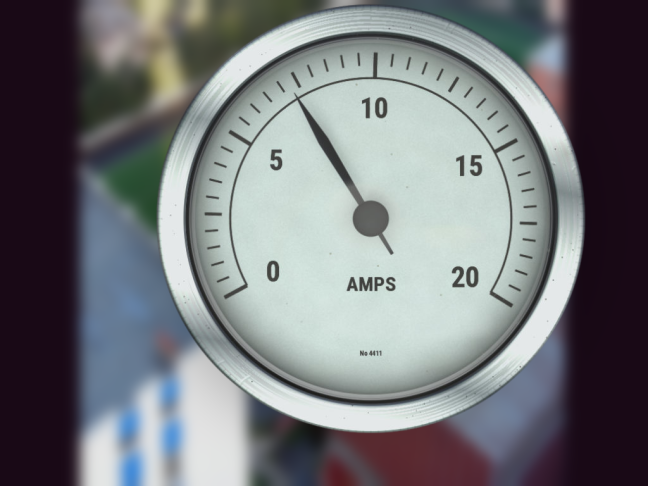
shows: value=7.25 unit=A
